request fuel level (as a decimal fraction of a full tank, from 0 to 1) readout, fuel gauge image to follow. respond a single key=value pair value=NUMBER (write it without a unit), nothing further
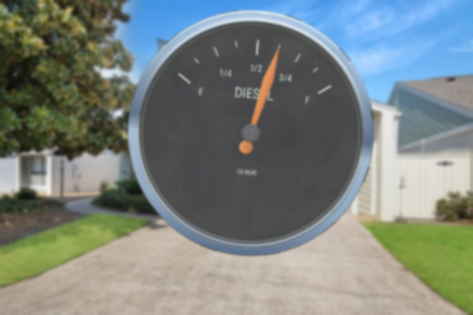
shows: value=0.625
